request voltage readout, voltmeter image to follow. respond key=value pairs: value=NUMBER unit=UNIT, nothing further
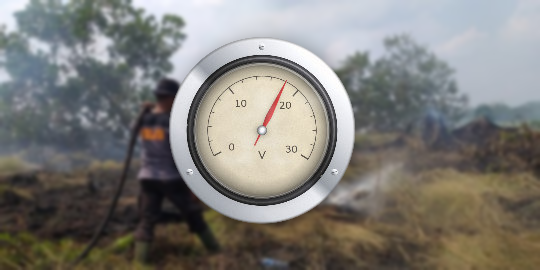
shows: value=18 unit=V
